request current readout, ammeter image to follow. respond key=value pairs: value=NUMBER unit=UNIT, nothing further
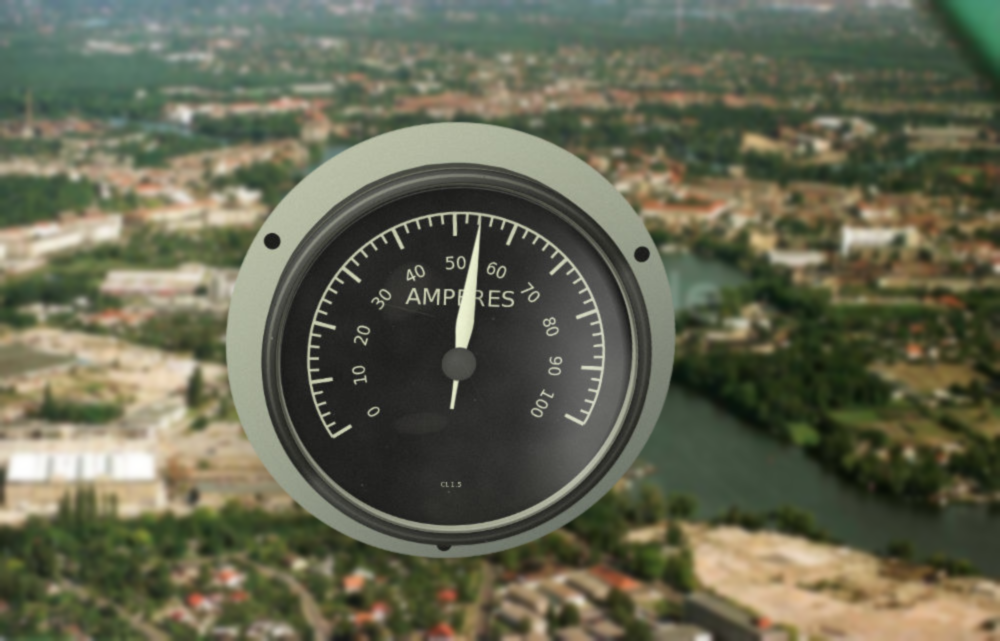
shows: value=54 unit=A
